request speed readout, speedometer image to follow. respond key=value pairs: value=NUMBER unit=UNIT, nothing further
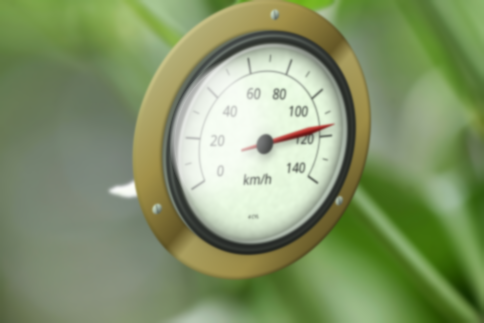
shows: value=115 unit=km/h
